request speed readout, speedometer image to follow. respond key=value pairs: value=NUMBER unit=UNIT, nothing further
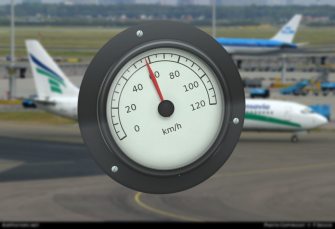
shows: value=57.5 unit=km/h
